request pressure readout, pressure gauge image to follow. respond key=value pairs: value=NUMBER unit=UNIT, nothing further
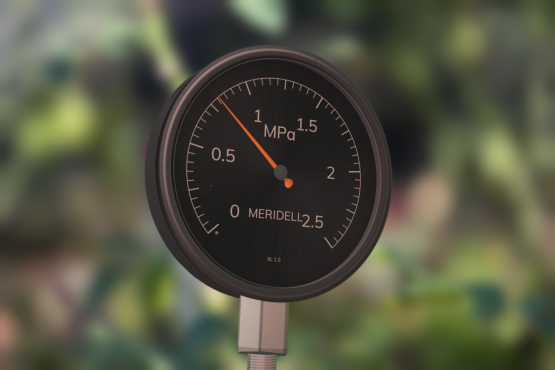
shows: value=0.8 unit=MPa
